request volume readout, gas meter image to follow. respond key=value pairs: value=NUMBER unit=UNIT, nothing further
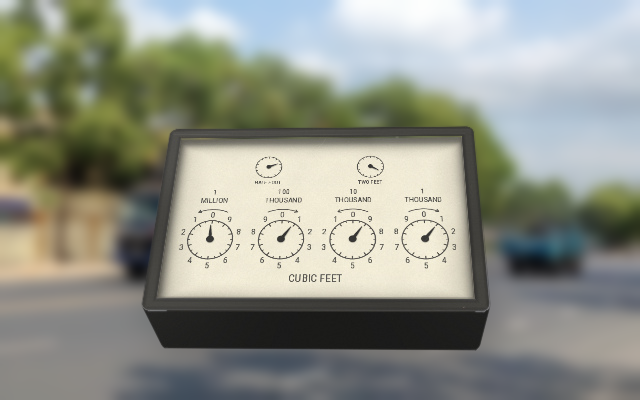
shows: value=9100 unit=ft³
